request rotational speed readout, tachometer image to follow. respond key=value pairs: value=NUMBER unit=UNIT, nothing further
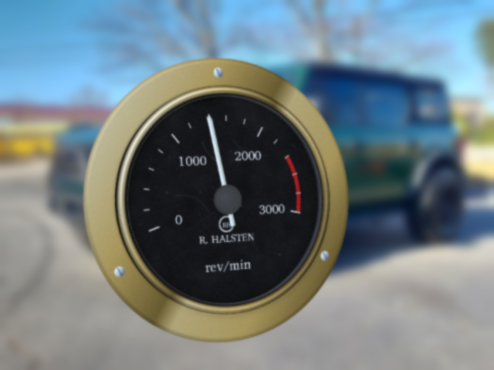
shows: value=1400 unit=rpm
